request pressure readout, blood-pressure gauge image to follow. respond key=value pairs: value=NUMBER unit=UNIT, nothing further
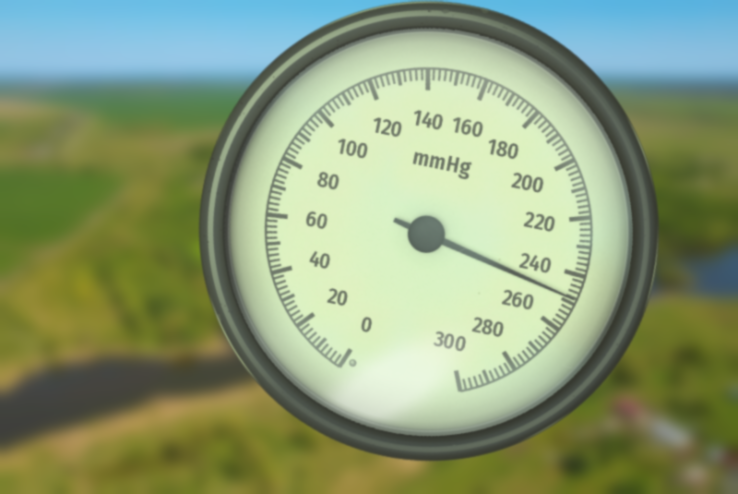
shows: value=248 unit=mmHg
